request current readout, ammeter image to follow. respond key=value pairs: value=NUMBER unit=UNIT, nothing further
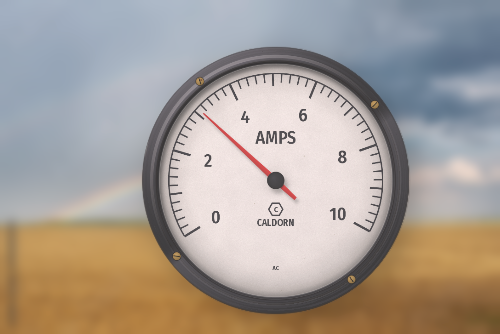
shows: value=3.1 unit=A
